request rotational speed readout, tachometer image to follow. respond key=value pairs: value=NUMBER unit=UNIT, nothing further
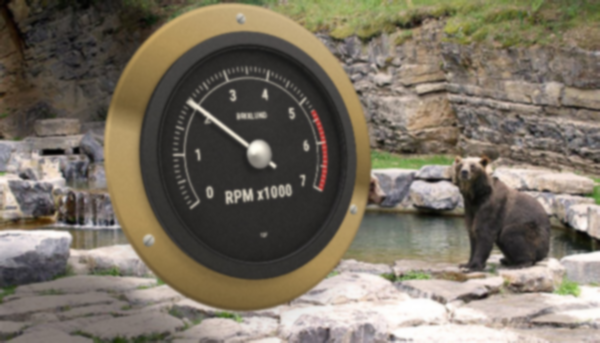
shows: value=2000 unit=rpm
